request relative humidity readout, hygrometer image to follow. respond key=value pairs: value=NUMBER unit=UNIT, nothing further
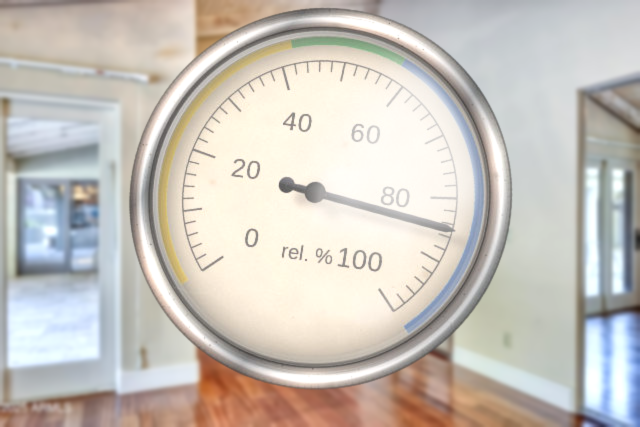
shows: value=85 unit=%
